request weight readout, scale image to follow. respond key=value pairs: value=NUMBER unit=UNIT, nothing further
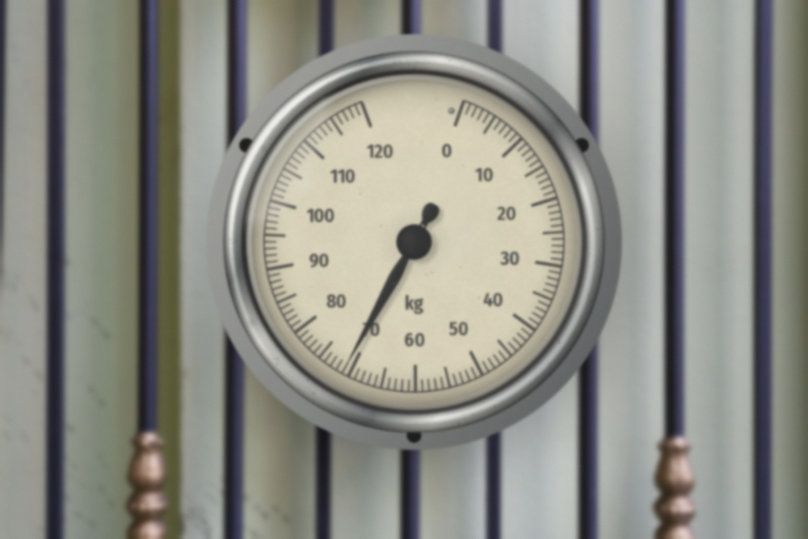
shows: value=71 unit=kg
